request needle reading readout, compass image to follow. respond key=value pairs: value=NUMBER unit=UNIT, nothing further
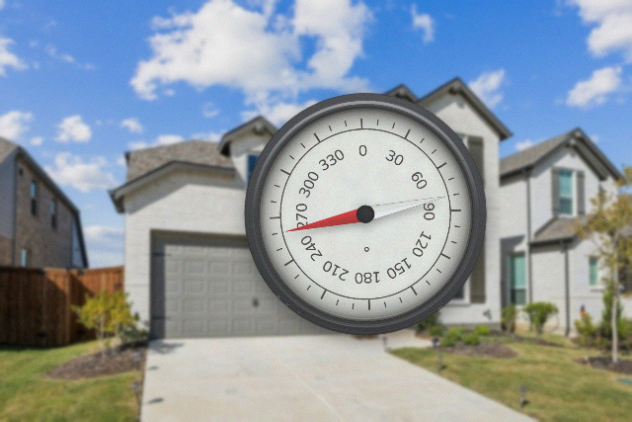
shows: value=260 unit=°
